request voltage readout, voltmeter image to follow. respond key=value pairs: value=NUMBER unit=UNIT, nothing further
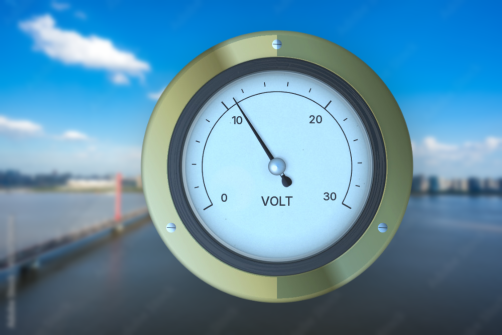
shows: value=11 unit=V
